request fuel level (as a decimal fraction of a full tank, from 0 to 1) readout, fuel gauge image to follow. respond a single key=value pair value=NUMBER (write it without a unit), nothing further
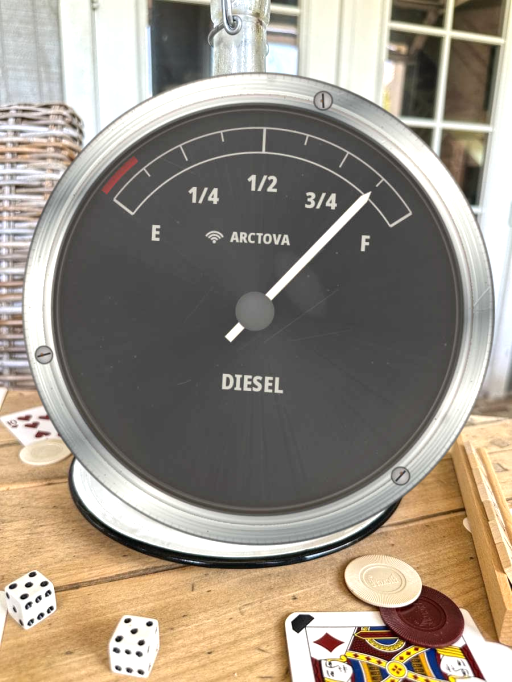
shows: value=0.875
